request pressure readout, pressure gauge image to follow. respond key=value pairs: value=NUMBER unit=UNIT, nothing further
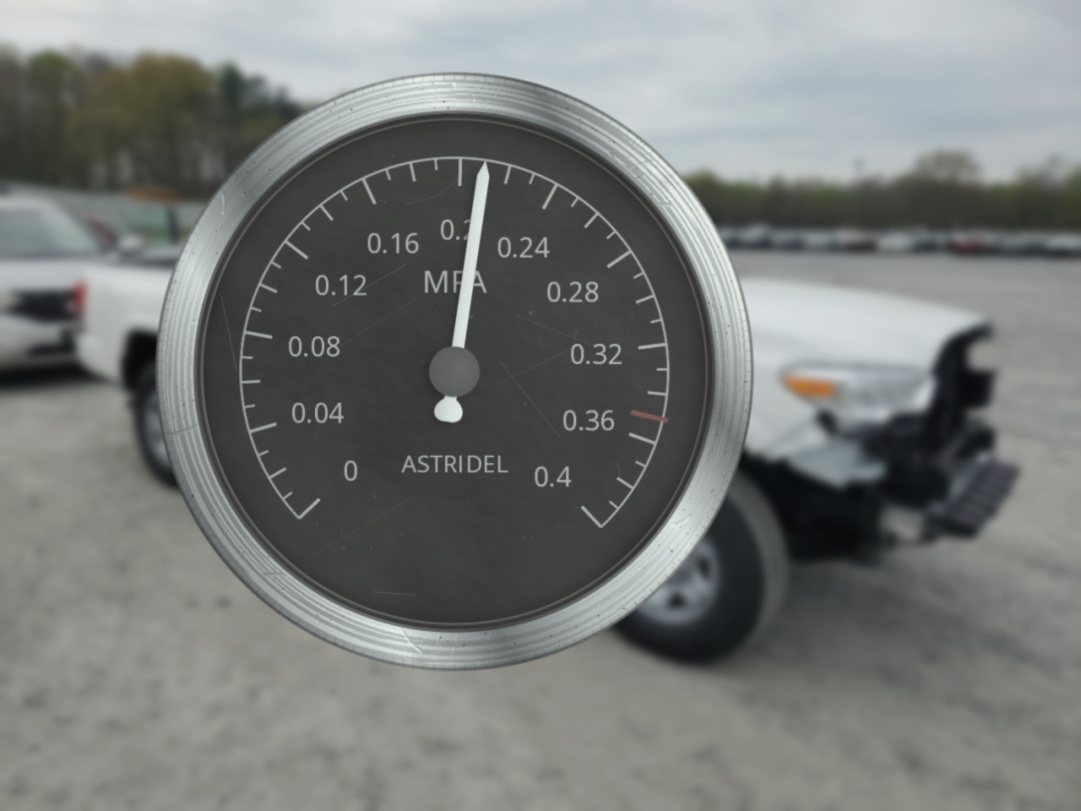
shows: value=0.21 unit=MPa
